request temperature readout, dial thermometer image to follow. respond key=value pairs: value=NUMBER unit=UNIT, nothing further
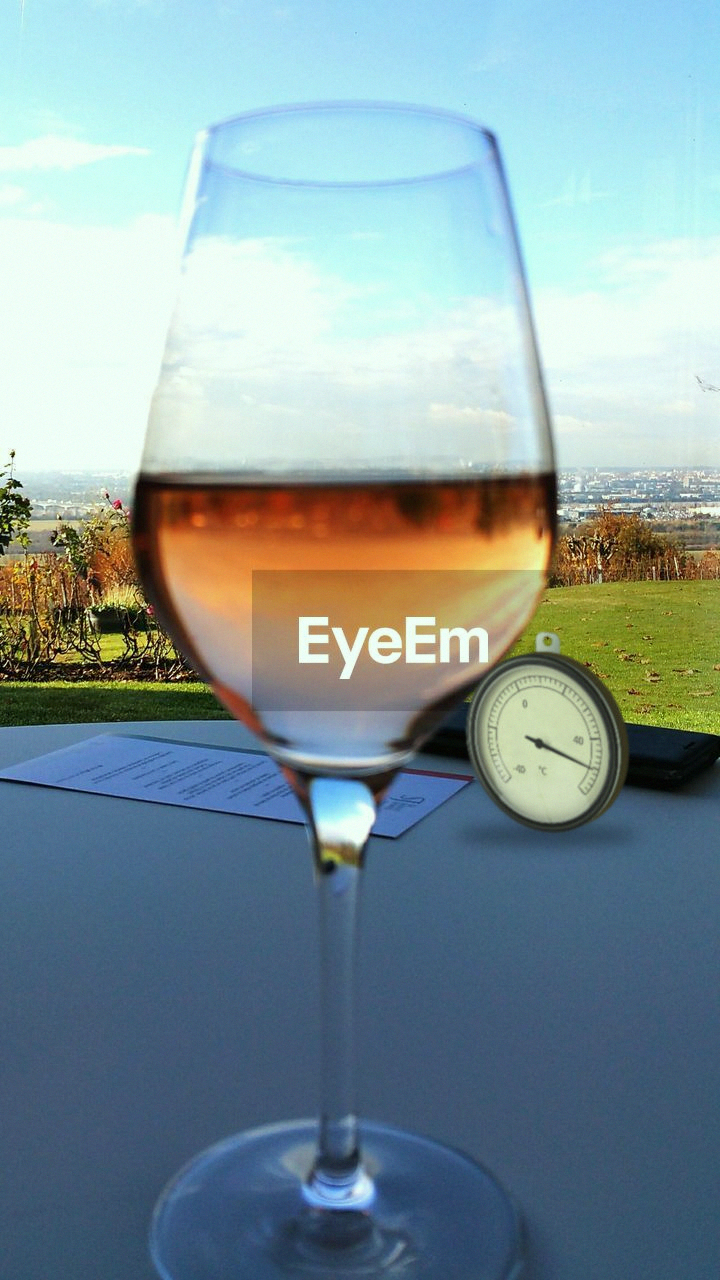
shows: value=50 unit=°C
